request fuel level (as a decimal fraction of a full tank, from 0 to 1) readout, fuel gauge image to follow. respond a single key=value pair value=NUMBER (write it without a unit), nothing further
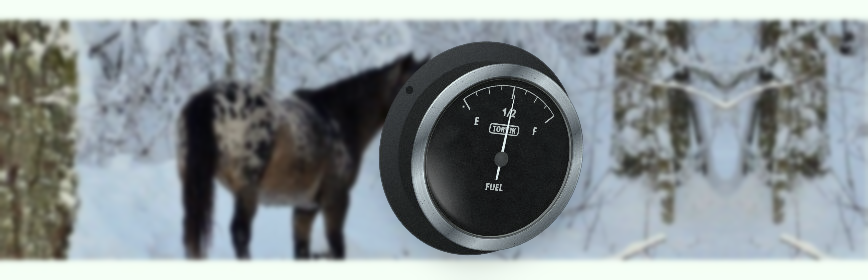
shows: value=0.5
